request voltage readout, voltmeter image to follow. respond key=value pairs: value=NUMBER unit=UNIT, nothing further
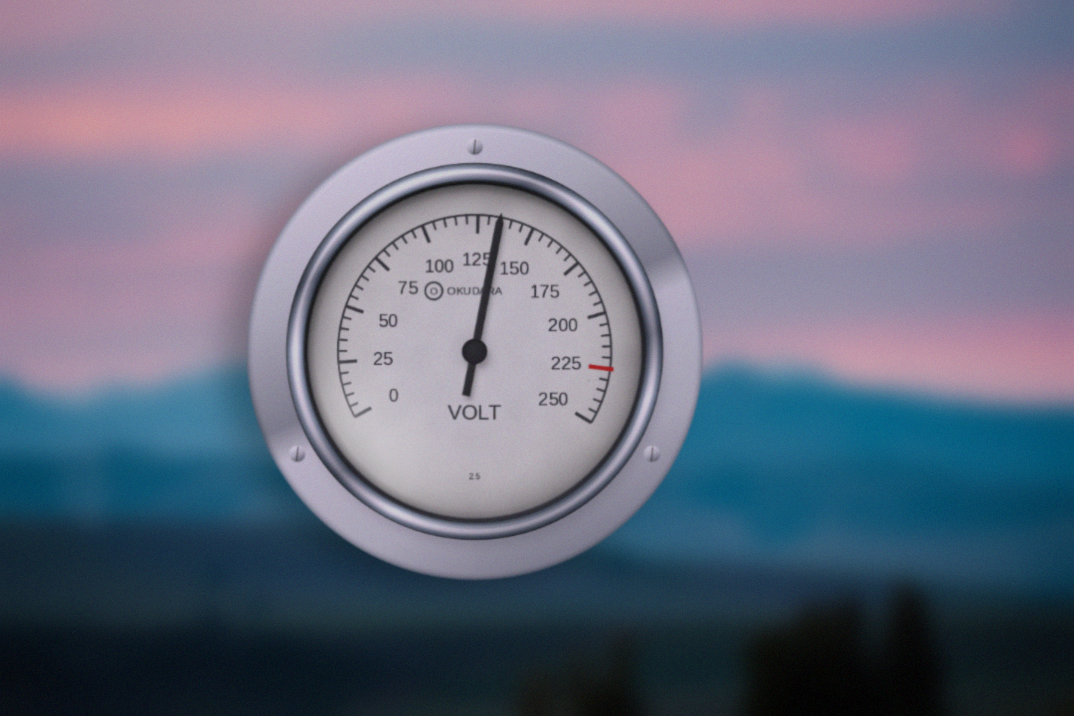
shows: value=135 unit=V
